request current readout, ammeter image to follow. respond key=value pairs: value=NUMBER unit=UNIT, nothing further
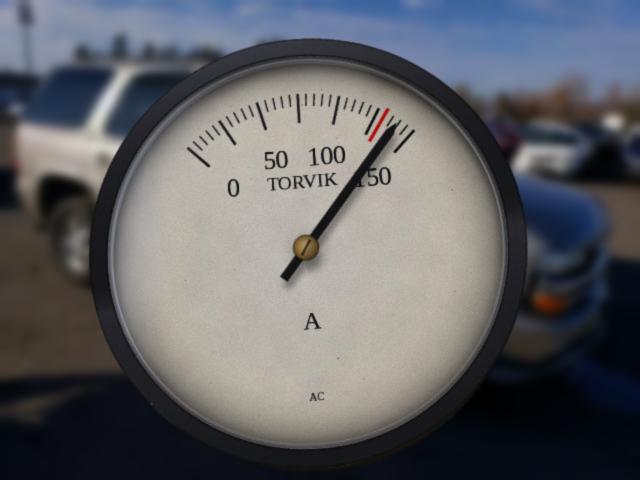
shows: value=140 unit=A
